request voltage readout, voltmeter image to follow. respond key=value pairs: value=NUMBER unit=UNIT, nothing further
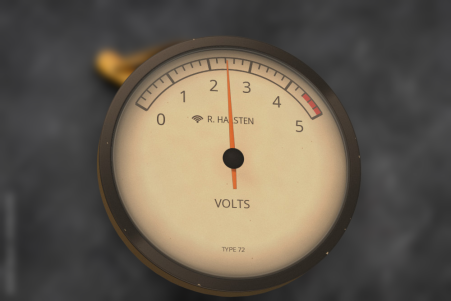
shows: value=2.4 unit=V
